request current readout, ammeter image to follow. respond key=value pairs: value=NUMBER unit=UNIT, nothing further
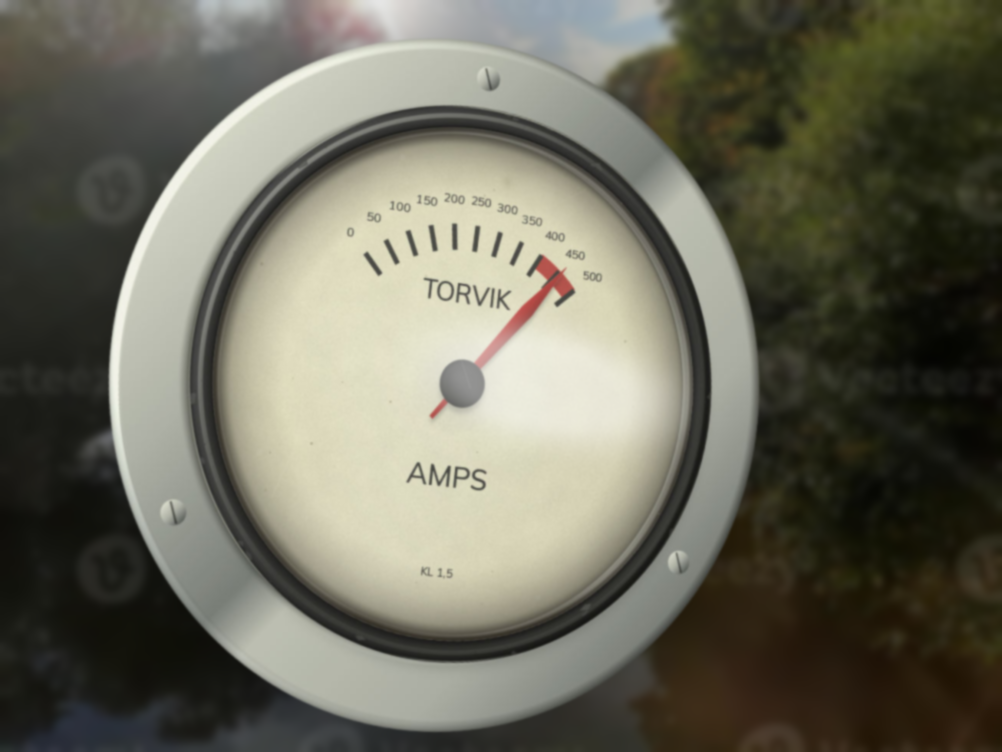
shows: value=450 unit=A
